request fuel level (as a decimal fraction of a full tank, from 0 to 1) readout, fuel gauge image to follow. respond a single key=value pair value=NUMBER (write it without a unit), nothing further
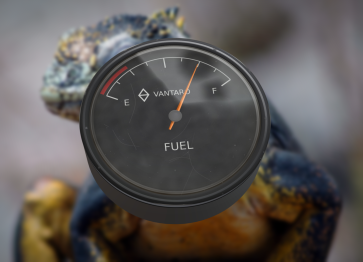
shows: value=0.75
